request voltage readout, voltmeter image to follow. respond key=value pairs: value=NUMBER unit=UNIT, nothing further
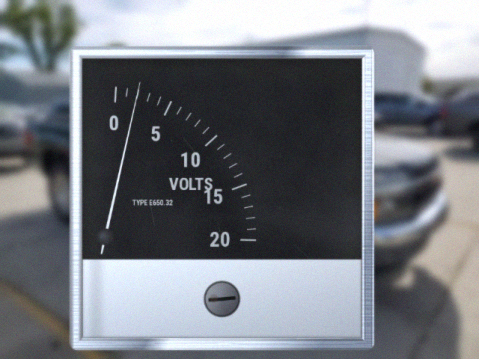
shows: value=2 unit=V
